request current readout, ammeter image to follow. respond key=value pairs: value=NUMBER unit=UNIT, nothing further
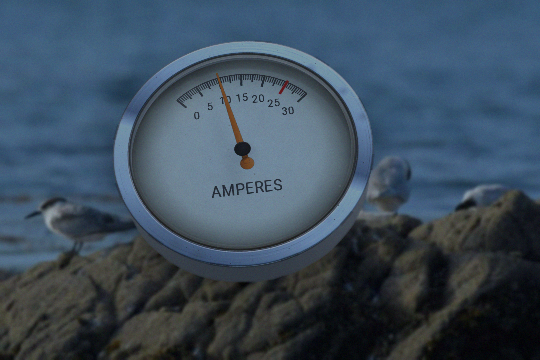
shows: value=10 unit=A
